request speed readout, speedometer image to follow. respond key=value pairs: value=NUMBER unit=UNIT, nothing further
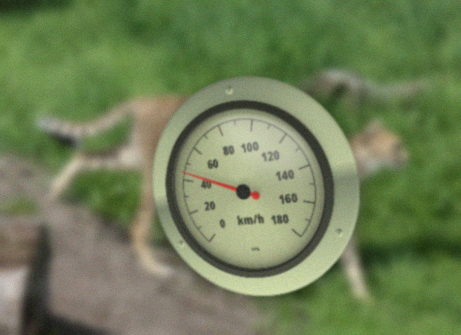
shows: value=45 unit=km/h
